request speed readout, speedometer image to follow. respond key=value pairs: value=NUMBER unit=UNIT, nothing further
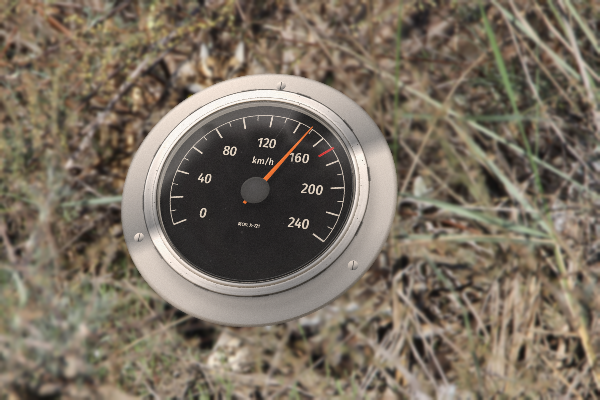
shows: value=150 unit=km/h
